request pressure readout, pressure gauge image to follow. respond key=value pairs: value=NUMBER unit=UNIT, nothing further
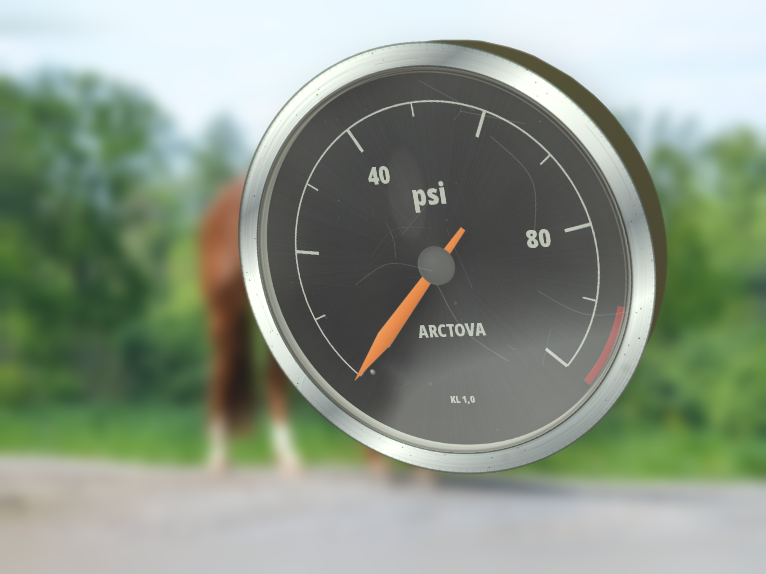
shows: value=0 unit=psi
